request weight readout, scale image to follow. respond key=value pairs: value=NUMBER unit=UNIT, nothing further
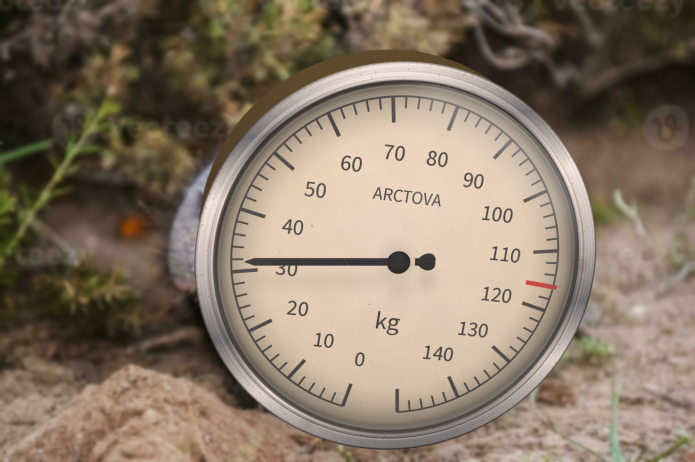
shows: value=32 unit=kg
